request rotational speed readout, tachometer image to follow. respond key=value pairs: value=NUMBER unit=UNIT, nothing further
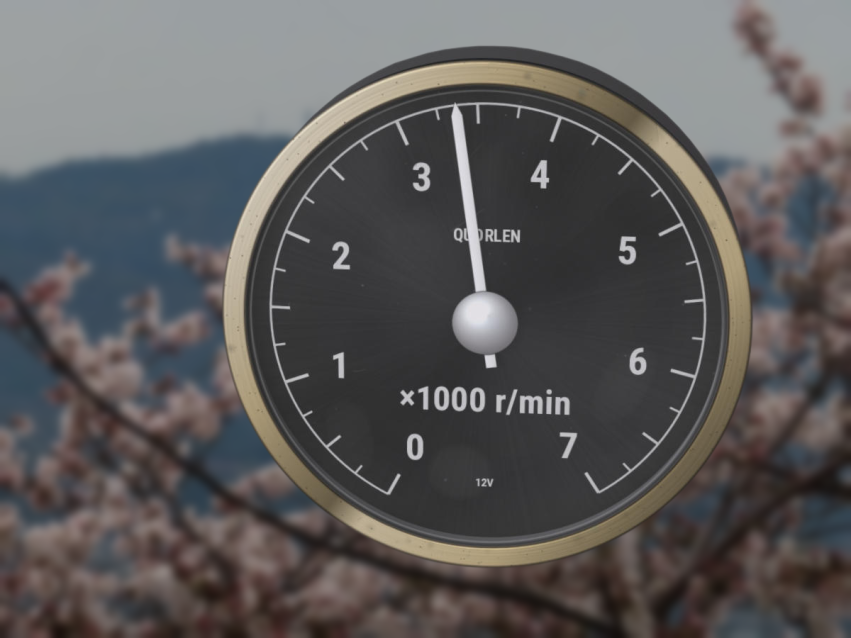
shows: value=3375 unit=rpm
